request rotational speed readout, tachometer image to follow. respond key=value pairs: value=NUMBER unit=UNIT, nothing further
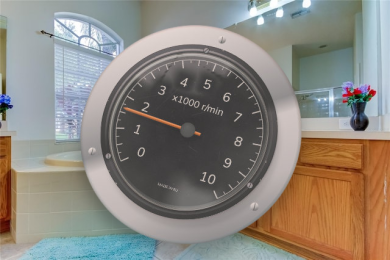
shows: value=1625 unit=rpm
